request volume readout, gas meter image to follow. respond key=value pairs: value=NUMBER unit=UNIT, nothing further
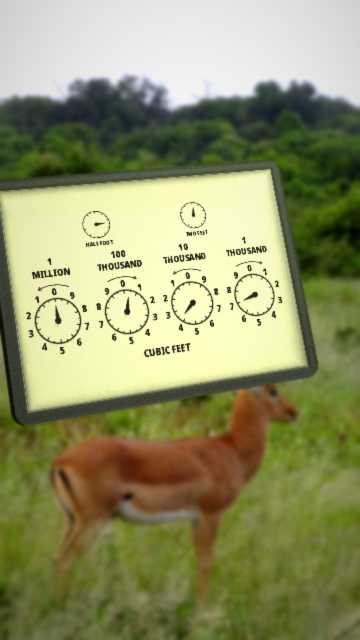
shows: value=3700 unit=ft³
